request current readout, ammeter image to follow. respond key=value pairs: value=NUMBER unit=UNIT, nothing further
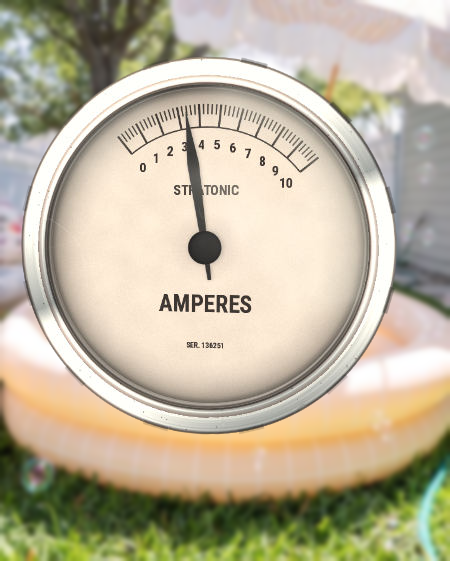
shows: value=3.4 unit=A
